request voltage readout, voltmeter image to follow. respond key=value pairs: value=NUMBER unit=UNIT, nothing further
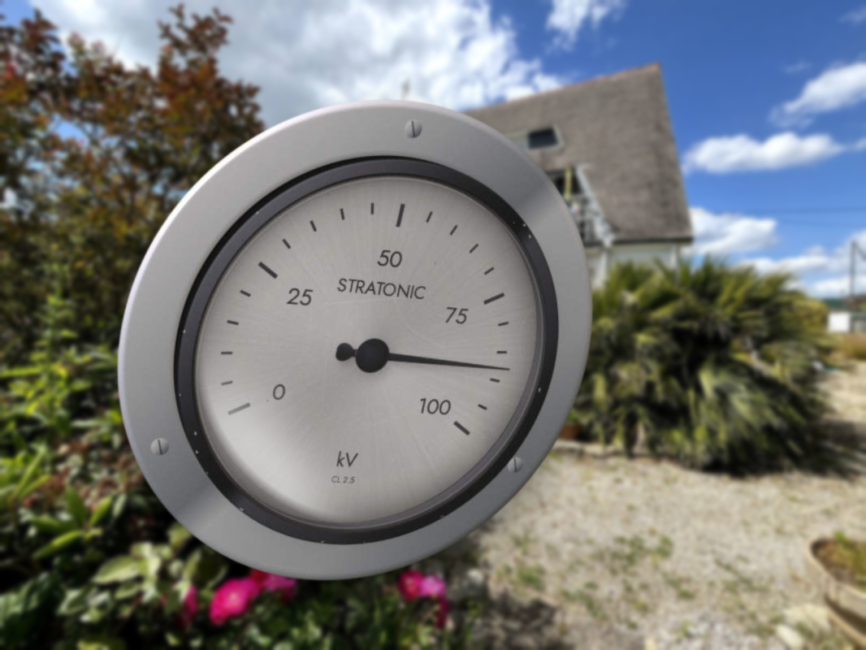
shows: value=87.5 unit=kV
